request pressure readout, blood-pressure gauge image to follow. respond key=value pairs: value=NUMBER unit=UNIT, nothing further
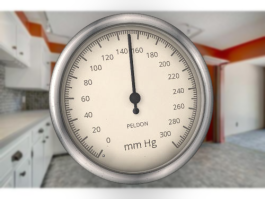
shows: value=150 unit=mmHg
